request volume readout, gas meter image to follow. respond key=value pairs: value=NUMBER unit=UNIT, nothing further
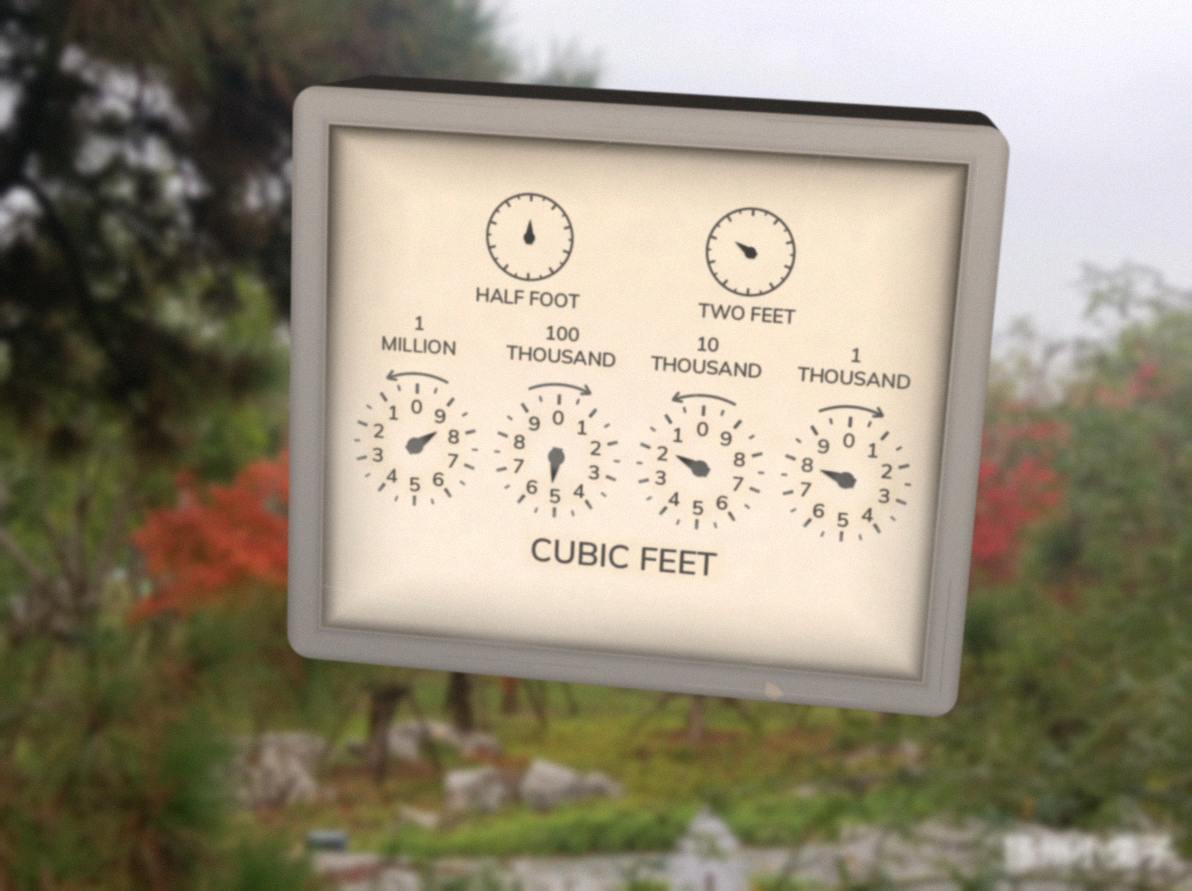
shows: value=851800 unit=ft³
